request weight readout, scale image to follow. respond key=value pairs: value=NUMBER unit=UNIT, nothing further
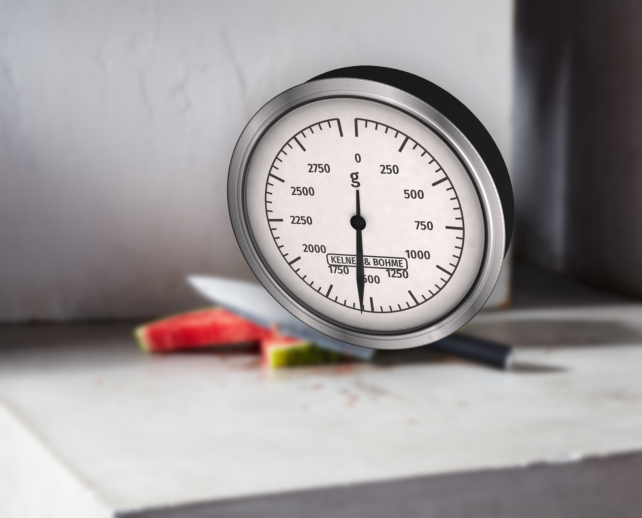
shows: value=1550 unit=g
